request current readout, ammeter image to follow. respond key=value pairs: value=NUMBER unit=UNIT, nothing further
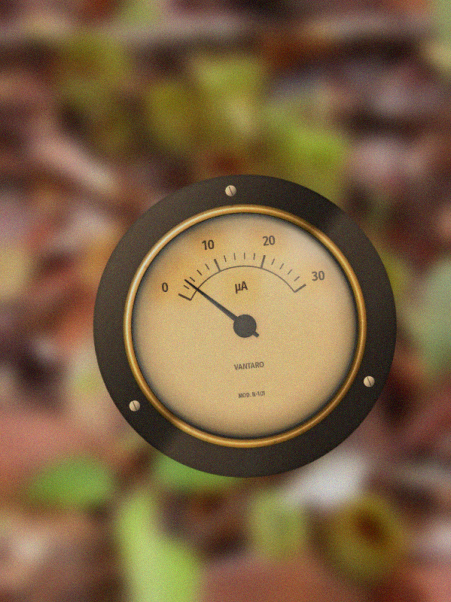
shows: value=3 unit=µA
